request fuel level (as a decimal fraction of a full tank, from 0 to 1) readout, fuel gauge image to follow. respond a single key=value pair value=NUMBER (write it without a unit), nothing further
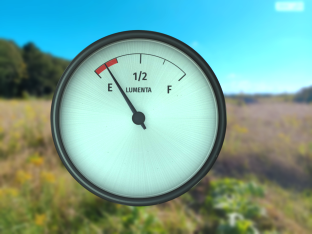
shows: value=0.125
